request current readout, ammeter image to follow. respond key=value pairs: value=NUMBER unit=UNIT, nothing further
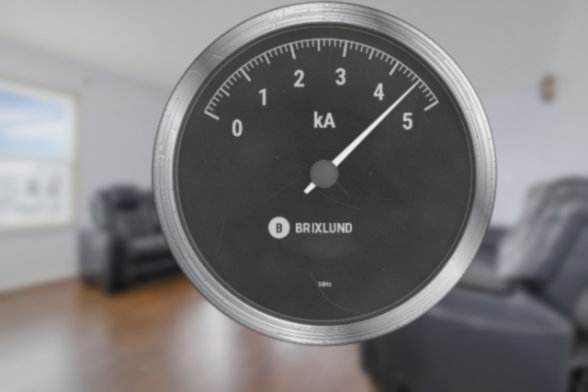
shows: value=4.5 unit=kA
